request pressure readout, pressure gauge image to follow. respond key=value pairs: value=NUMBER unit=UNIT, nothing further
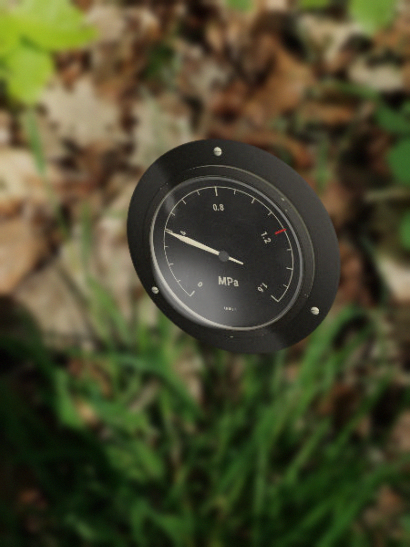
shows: value=0.4 unit=MPa
